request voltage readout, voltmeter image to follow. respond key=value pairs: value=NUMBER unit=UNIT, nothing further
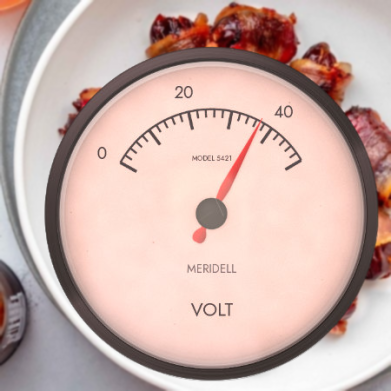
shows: value=37 unit=V
